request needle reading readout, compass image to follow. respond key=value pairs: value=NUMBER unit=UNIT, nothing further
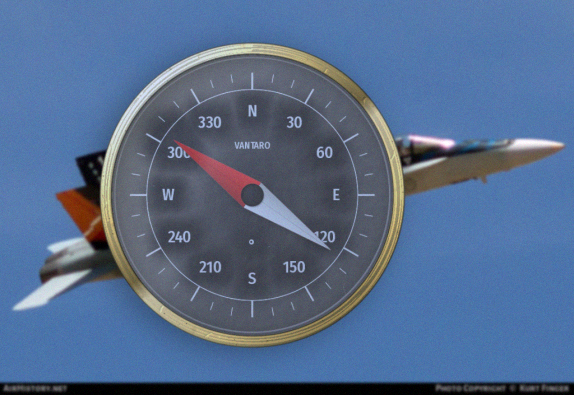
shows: value=305 unit=°
